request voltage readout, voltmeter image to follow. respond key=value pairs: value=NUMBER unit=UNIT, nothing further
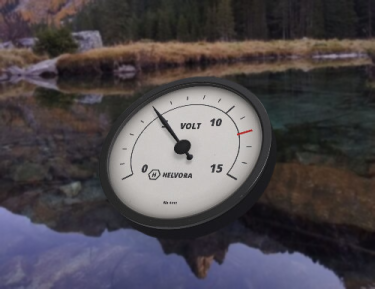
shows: value=5 unit=V
